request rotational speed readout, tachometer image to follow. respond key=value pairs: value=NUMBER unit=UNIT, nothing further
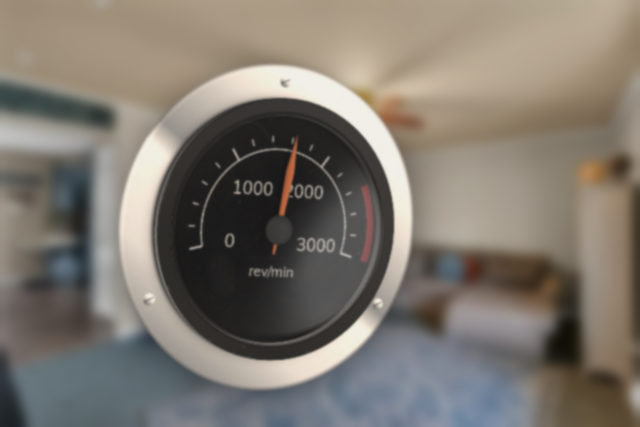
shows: value=1600 unit=rpm
